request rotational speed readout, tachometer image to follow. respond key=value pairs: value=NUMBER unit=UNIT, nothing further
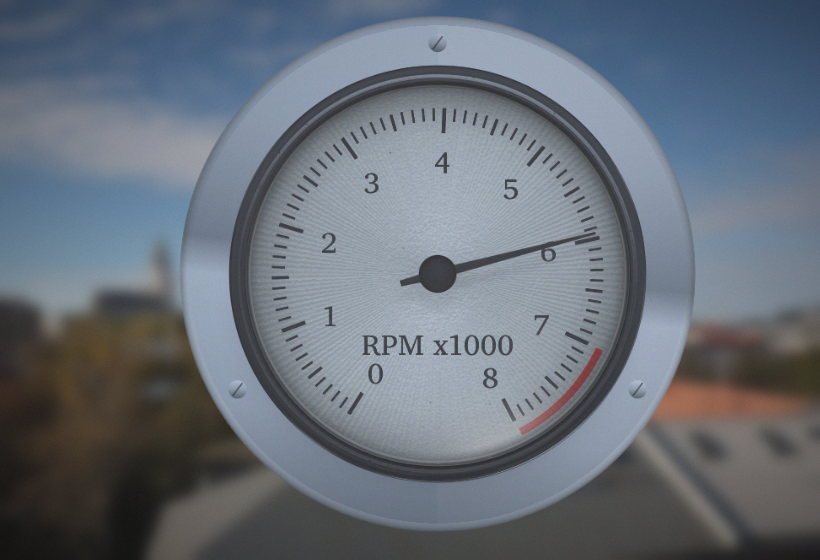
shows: value=5950 unit=rpm
